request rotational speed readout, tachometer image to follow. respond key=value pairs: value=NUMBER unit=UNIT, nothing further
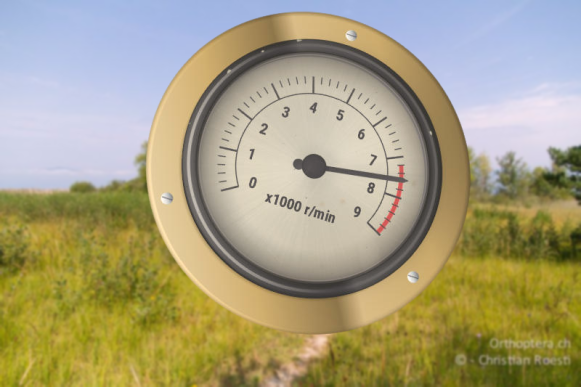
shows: value=7600 unit=rpm
